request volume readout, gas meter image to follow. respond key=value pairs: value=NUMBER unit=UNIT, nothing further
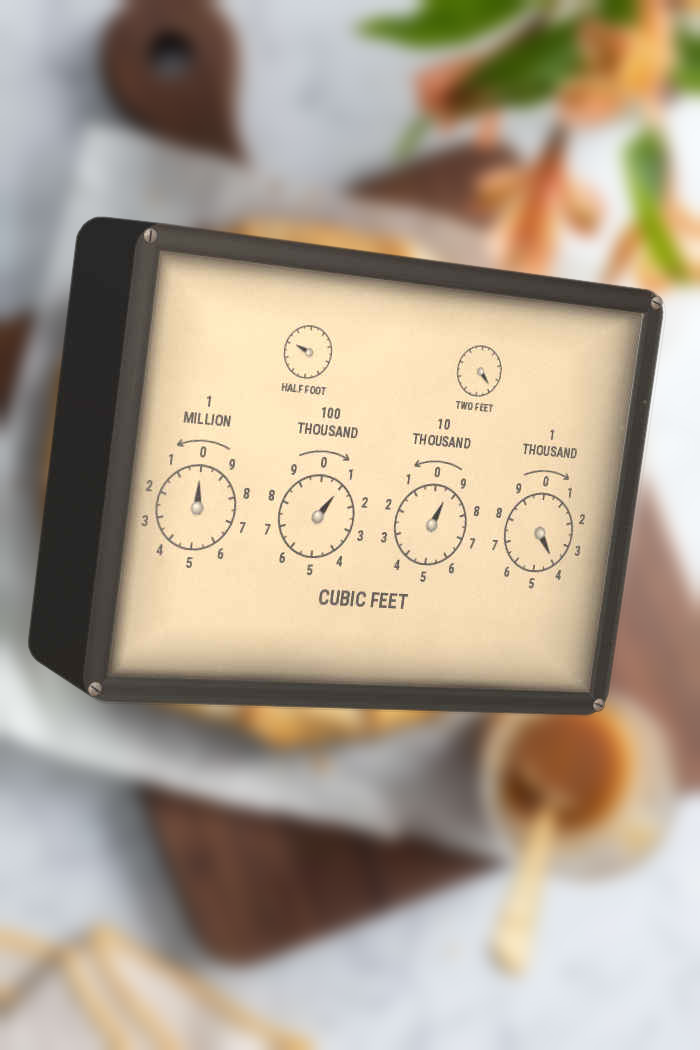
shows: value=9400 unit=ft³
